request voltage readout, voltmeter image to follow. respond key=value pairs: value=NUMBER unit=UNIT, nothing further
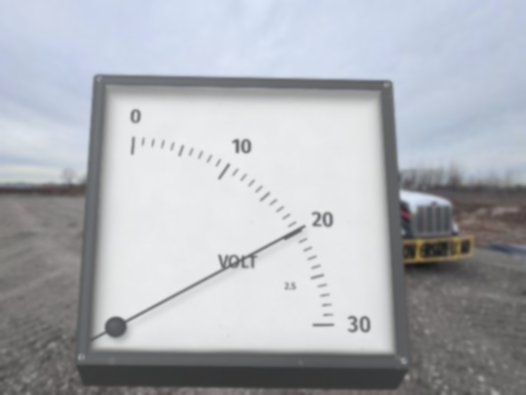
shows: value=20 unit=V
